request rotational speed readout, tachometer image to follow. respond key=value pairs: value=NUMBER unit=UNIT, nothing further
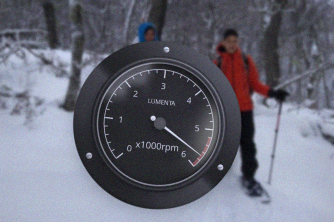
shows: value=5700 unit=rpm
